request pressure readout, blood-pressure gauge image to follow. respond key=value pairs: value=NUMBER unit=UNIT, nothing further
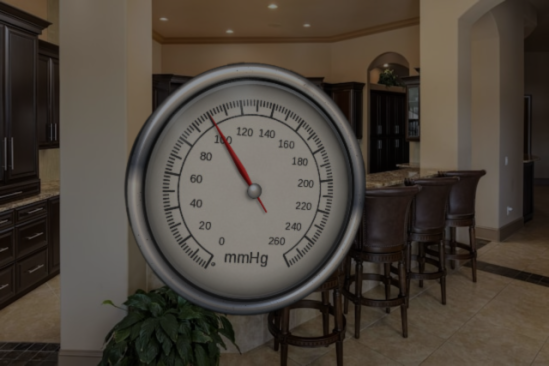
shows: value=100 unit=mmHg
